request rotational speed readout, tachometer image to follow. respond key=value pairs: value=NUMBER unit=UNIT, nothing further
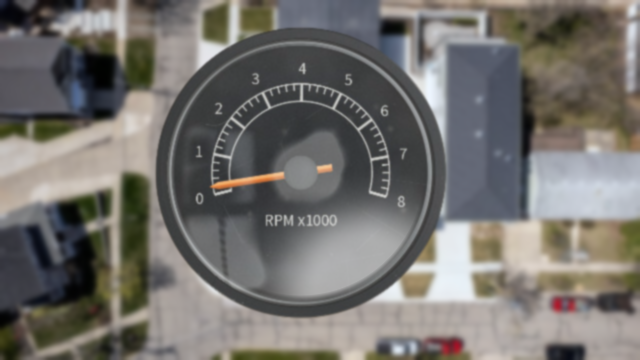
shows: value=200 unit=rpm
